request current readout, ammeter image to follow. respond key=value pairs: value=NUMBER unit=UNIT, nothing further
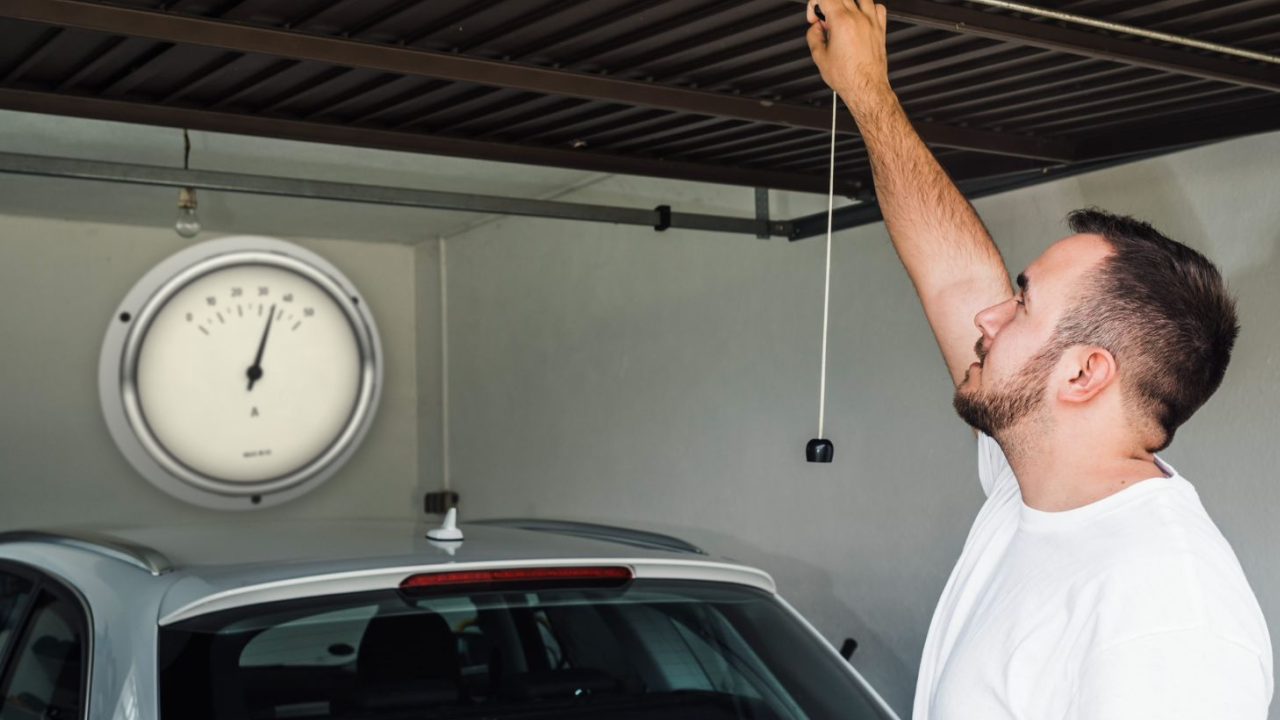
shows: value=35 unit=A
